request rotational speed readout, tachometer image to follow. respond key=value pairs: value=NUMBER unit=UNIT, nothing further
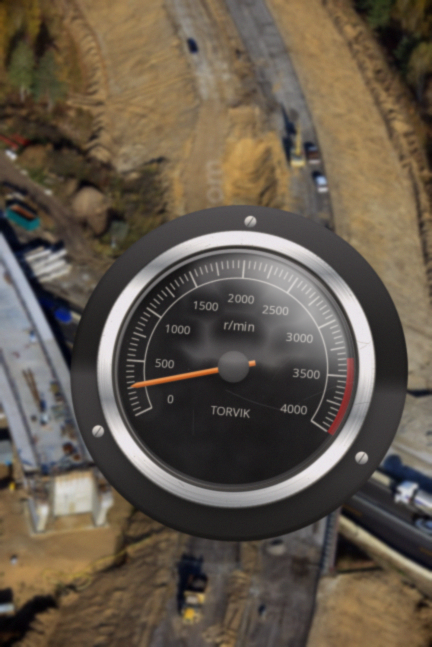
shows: value=250 unit=rpm
